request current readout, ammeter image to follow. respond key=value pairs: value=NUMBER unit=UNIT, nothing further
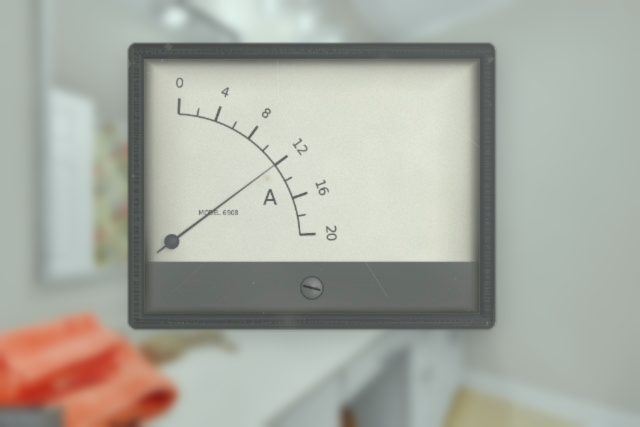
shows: value=12 unit=A
